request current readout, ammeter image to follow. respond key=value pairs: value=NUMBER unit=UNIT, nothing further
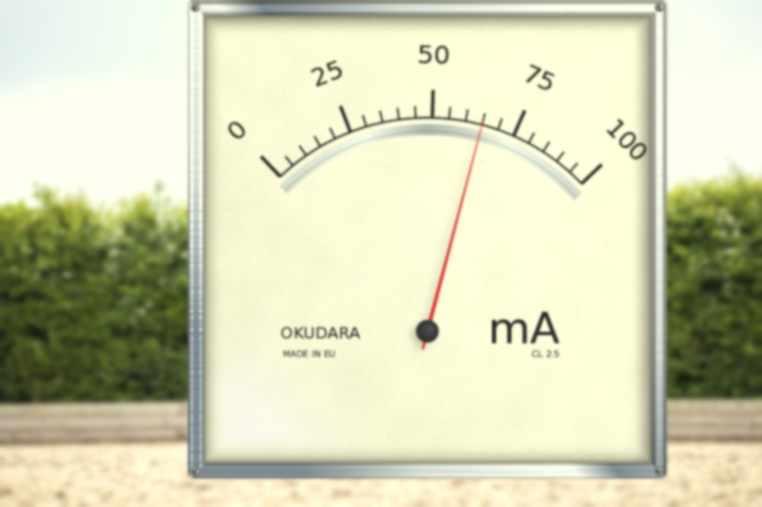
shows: value=65 unit=mA
